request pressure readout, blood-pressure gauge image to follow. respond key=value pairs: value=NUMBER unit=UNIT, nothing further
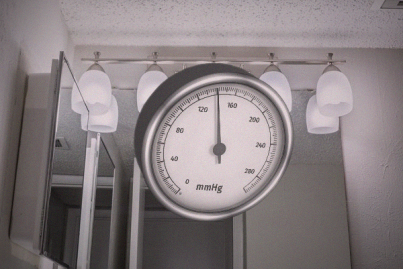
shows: value=140 unit=mmHg
